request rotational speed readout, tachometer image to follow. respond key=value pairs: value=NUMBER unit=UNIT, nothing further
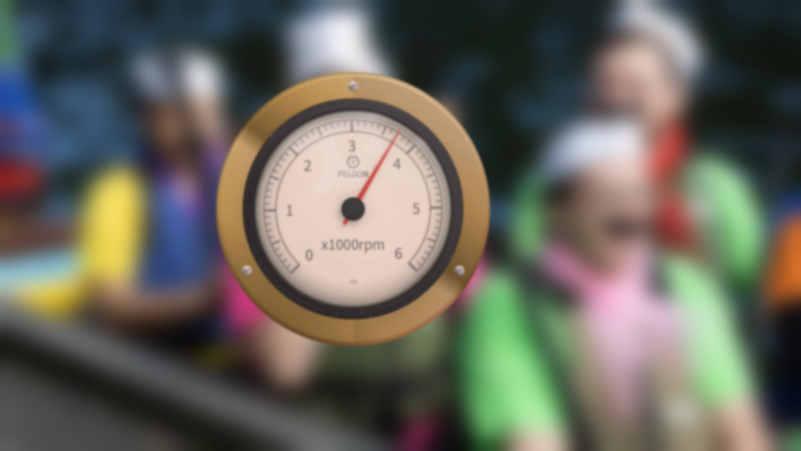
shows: value=3700 unit=rpm
